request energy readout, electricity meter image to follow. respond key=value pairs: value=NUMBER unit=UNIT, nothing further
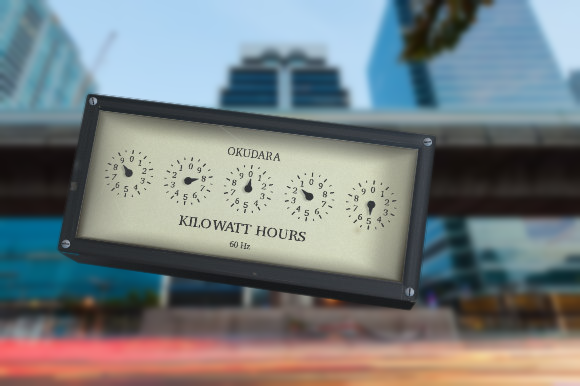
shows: value=88015 unit=kWh
